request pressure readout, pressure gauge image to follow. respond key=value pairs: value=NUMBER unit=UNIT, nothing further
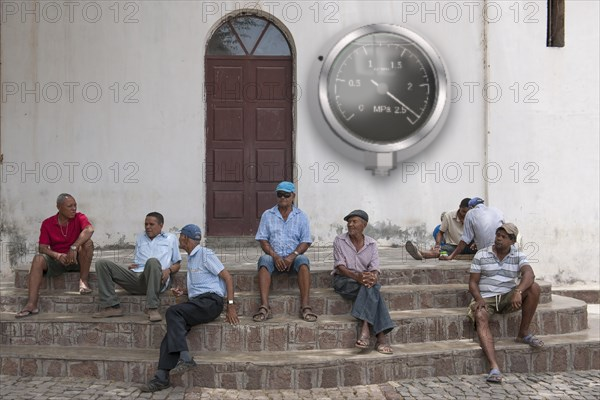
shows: value=2.4 unit=MPa
